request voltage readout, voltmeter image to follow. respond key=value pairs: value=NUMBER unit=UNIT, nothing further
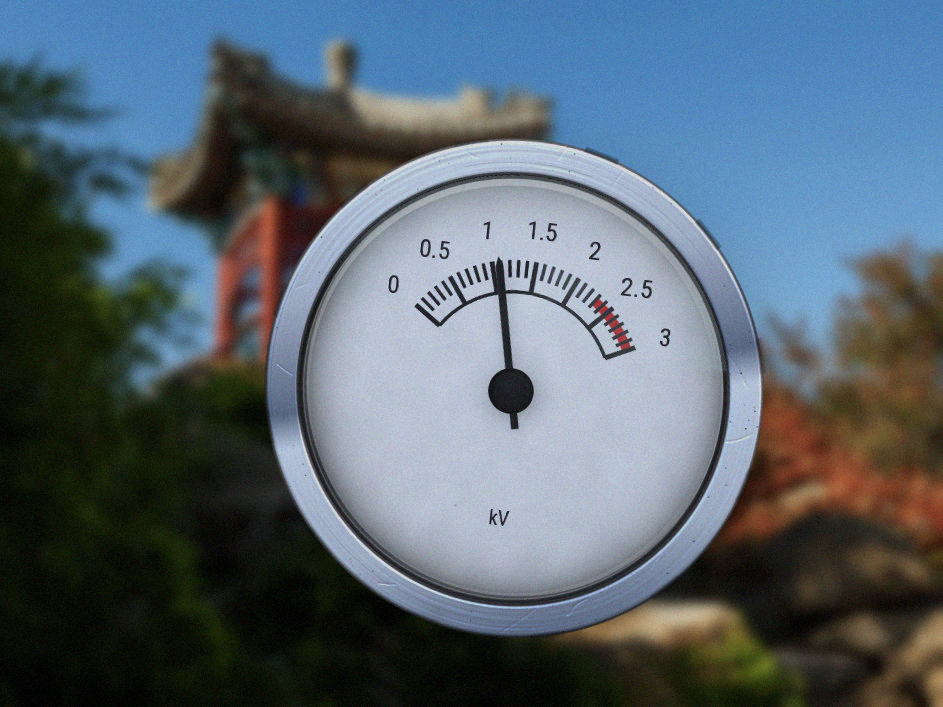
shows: value=1.1 unit=kV
